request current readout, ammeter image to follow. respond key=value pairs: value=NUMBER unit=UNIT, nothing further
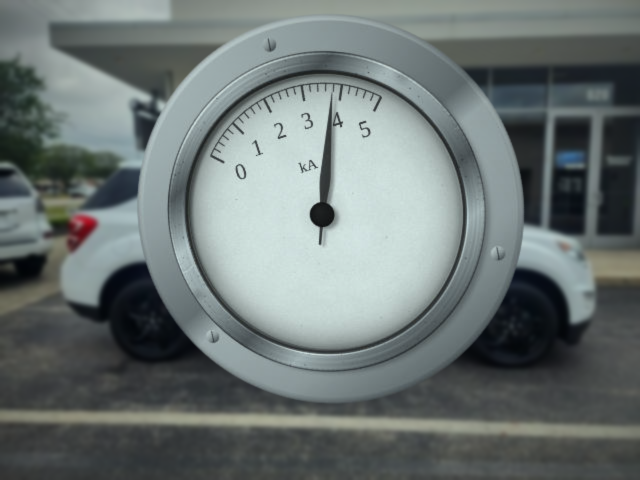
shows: value=3.8 unit=kA
